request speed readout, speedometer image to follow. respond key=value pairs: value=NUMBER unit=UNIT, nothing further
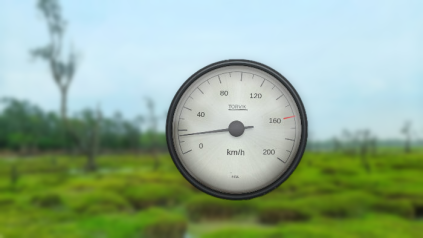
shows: value=15 unit=km/h
